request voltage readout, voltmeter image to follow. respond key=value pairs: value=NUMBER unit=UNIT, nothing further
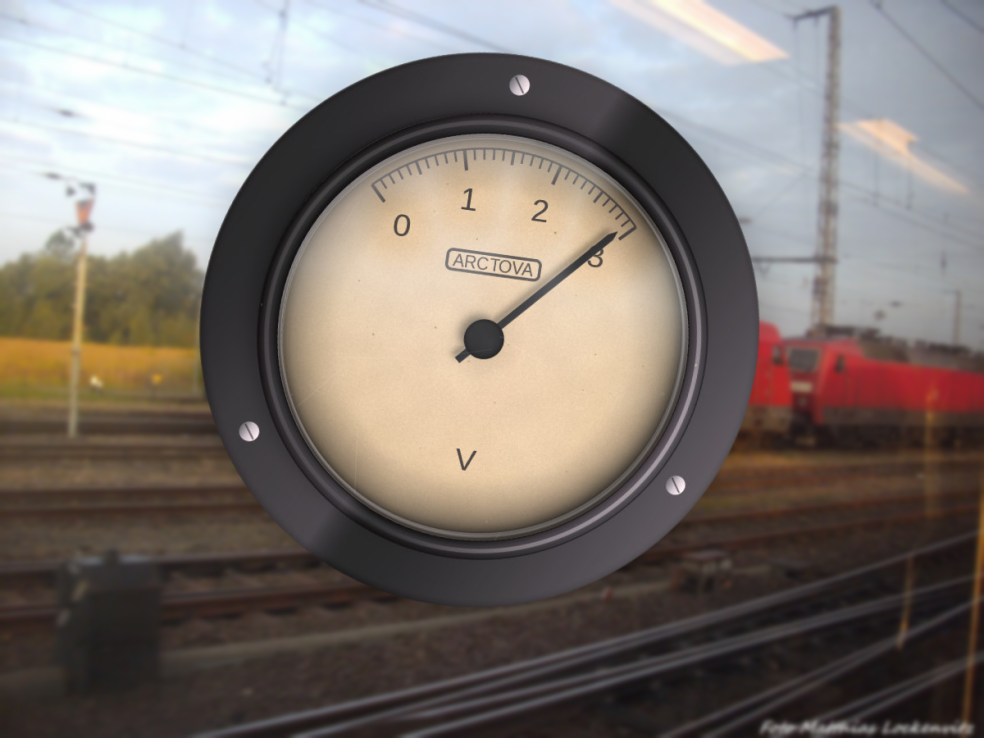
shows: value=2.9 unit=V
